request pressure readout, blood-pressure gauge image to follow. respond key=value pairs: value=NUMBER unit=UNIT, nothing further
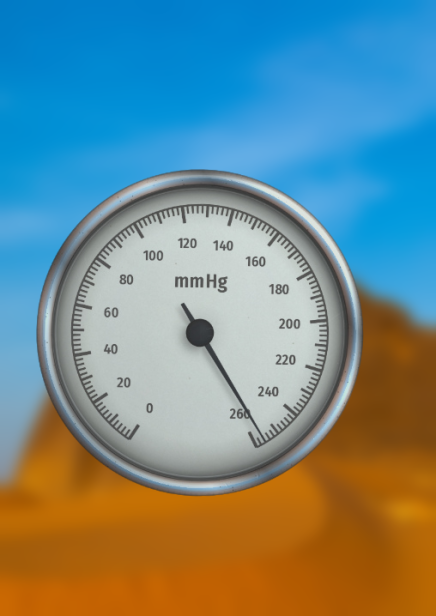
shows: value=256 unit=mmHg
